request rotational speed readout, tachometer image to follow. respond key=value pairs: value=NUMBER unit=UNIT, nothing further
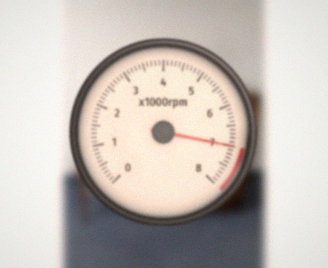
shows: value=7000 unit=rpm
